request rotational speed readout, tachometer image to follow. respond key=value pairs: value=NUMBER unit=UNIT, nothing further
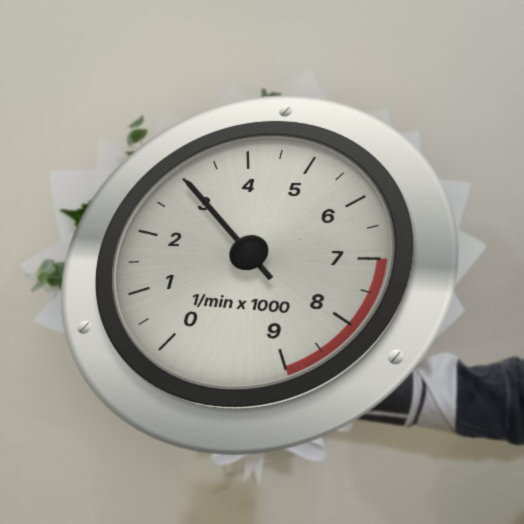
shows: value=3000 unit=rpm
